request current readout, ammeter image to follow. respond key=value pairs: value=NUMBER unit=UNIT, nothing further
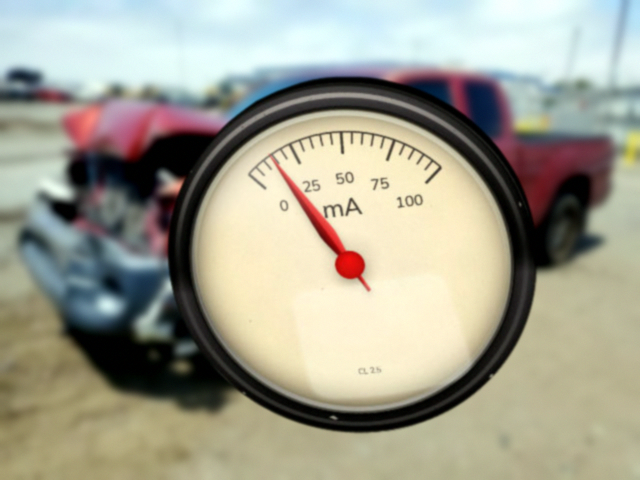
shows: value=15 unit=mA
